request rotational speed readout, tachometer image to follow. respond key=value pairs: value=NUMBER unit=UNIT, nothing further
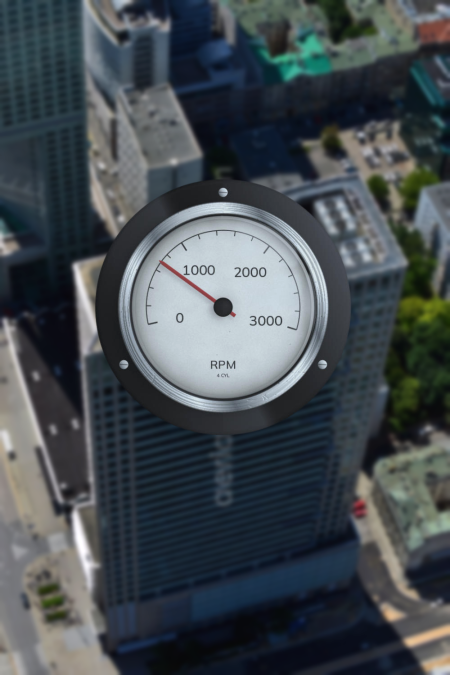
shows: value=700 unit=rpm
